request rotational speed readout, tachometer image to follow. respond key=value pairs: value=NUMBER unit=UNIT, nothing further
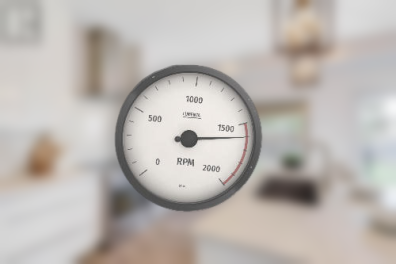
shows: value=1600 unit=rpm
